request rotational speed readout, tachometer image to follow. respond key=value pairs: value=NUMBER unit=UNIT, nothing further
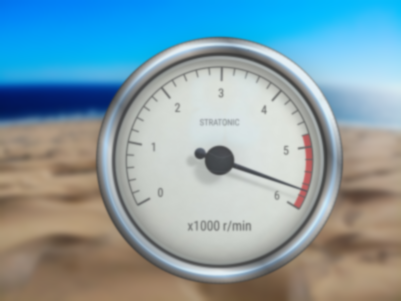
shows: value=5700 unit=rpm
